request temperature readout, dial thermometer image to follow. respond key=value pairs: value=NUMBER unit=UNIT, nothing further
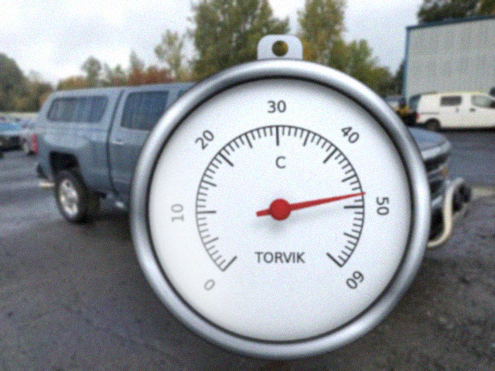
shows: value=48 unit=°C
